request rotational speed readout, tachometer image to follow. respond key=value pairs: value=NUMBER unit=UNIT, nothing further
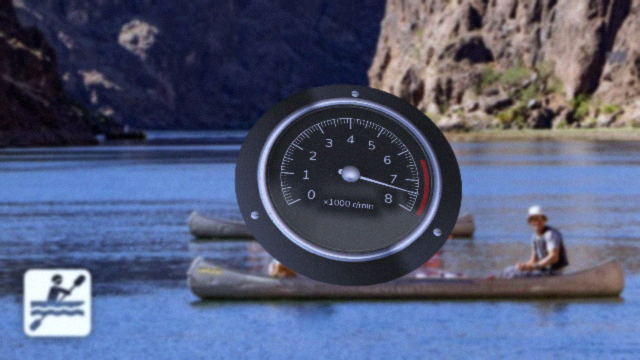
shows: value=7500 unit=rpm
